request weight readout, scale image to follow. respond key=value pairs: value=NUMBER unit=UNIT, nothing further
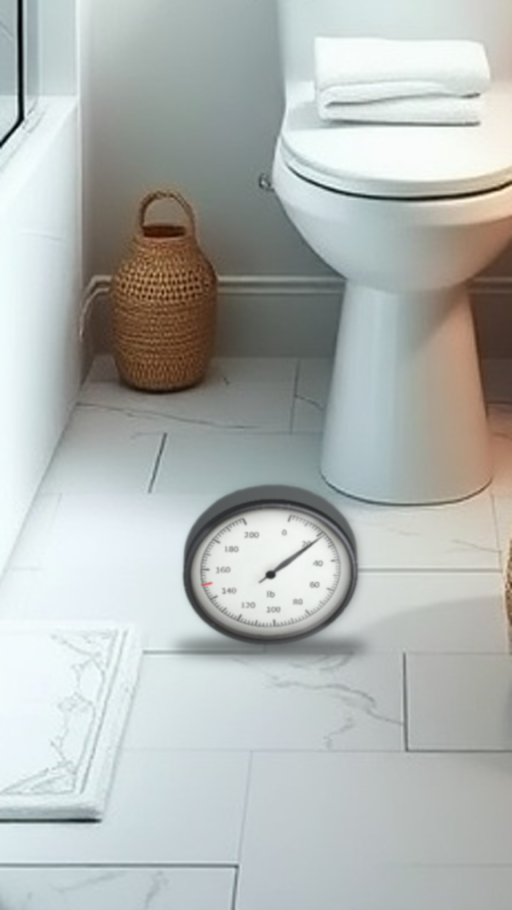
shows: value=20 unit=lb
